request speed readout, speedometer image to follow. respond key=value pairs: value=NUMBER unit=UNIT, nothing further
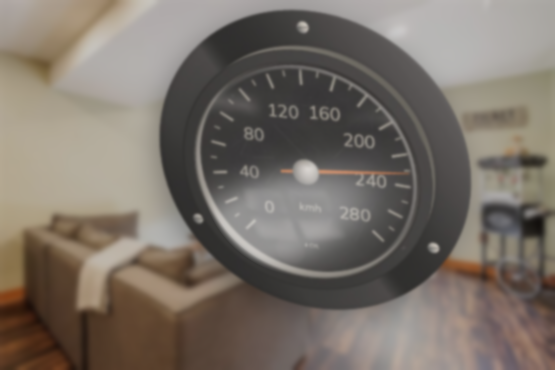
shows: value=230 unit=km/h
